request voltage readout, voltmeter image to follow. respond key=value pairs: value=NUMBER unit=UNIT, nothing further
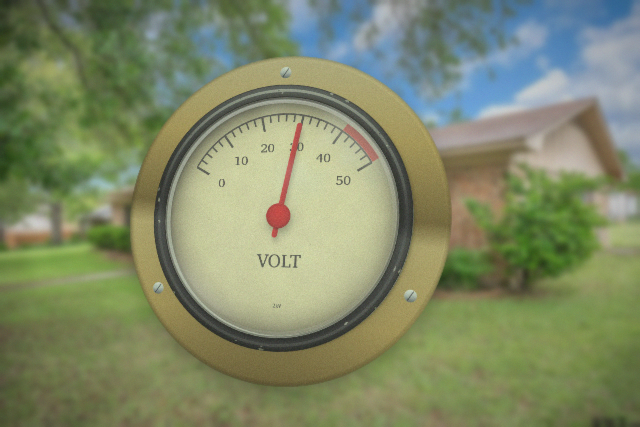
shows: value=30 unit=V
